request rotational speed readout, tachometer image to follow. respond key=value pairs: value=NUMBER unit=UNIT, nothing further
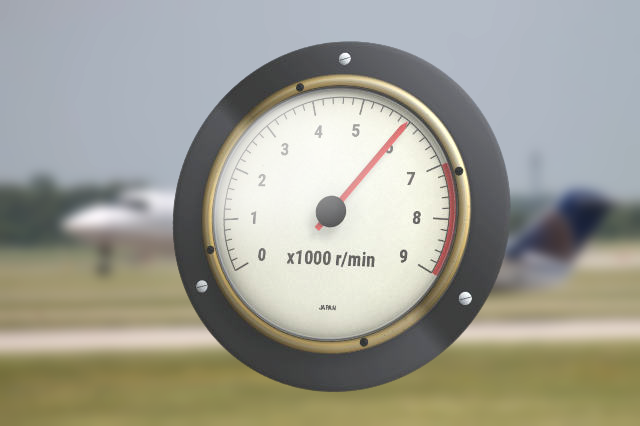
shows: value=6000 unit=rpm
